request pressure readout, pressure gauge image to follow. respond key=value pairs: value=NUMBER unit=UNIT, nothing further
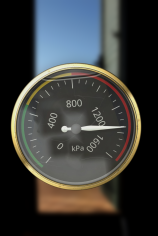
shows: value=1350 unit=kPa
